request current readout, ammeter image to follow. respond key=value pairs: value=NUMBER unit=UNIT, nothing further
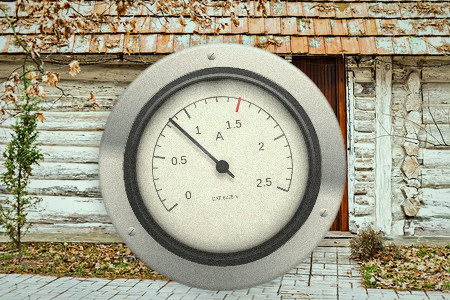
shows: value=0.85 unit=A
